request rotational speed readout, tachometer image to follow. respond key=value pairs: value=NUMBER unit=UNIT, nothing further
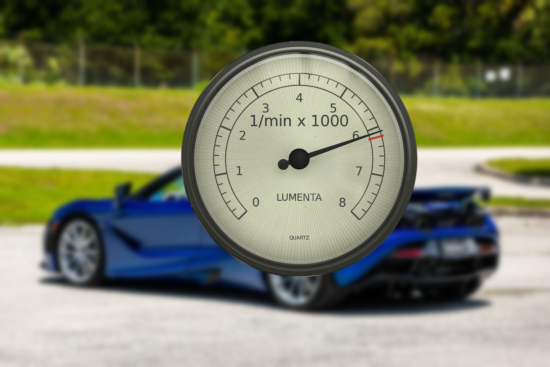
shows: value=6100 unit=rpm
